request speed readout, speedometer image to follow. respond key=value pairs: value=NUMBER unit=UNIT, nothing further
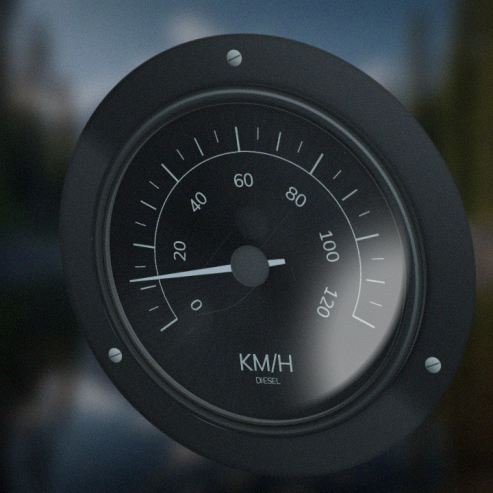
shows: value=12.5 unit=km/h
